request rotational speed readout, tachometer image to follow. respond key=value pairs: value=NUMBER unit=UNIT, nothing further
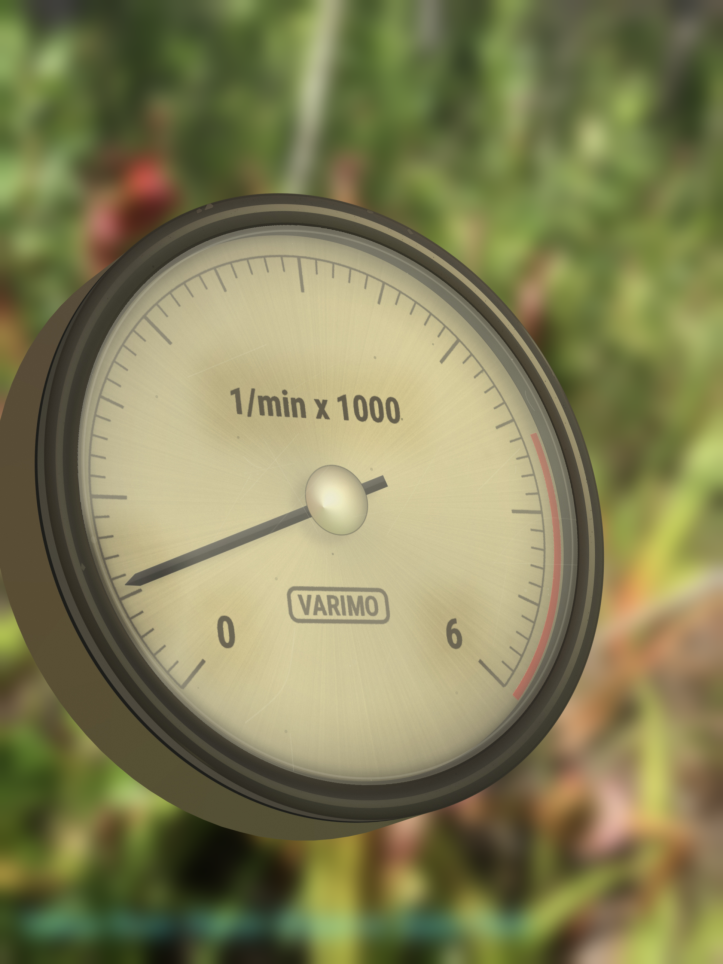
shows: value=550 unit=rpm
